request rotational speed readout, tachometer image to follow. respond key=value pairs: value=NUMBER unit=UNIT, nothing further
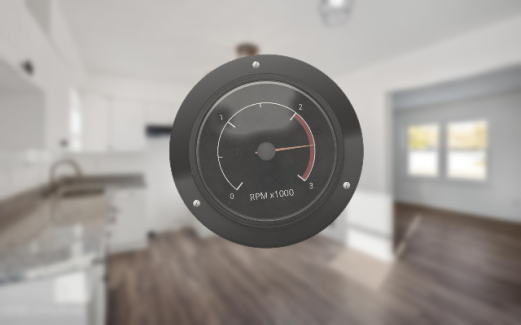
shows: value=2500 unit=rpm
